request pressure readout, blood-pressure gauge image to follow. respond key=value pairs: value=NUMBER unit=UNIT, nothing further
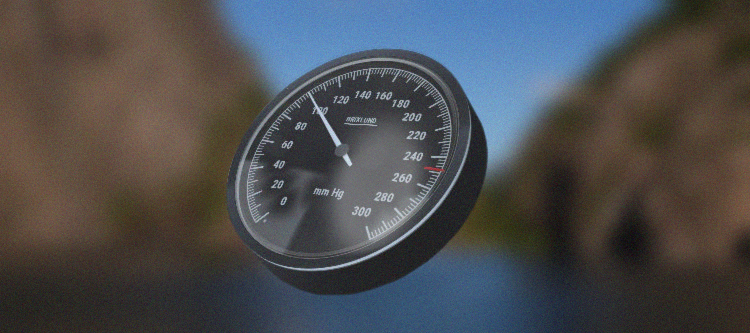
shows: value=100 unit=mmHg
